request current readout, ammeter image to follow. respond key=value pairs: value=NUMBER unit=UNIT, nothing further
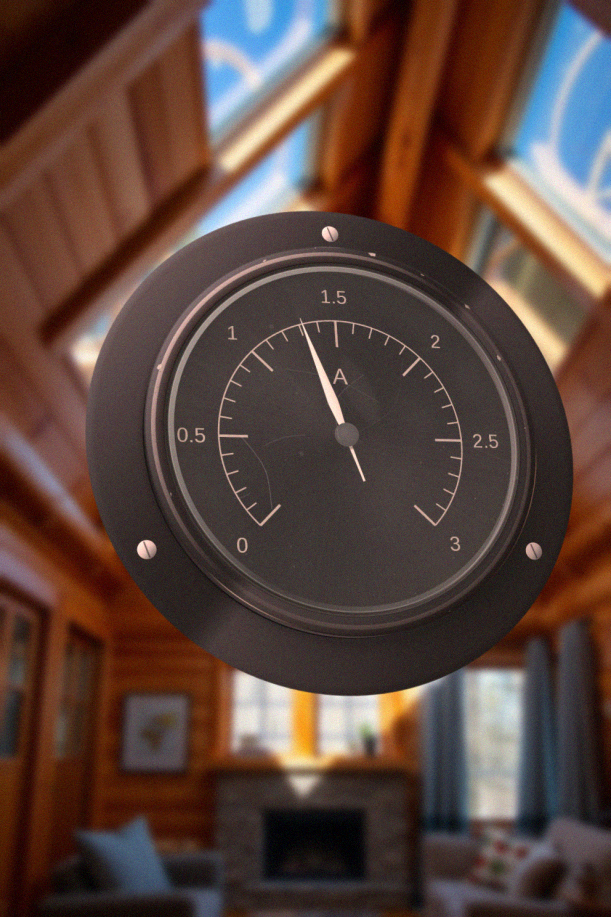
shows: value=1.3 unit=A
